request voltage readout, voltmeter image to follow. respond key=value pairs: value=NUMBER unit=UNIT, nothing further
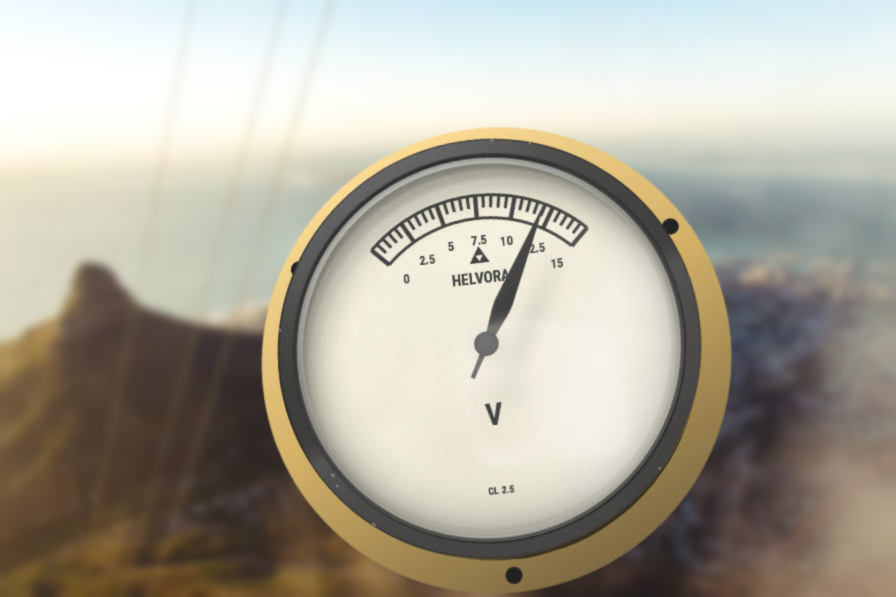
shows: value=12 unit=V
